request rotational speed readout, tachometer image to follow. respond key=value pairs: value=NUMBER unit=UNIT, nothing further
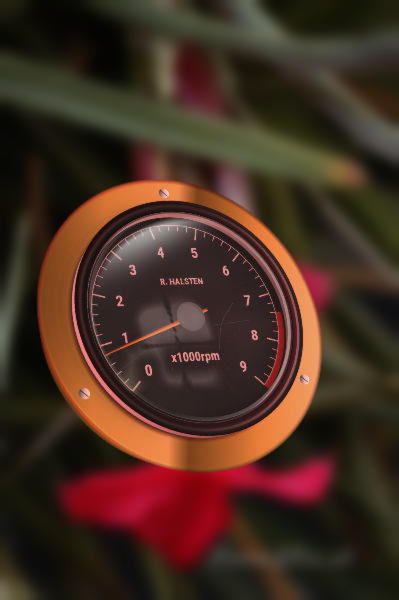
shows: value=800 unit=rpm
